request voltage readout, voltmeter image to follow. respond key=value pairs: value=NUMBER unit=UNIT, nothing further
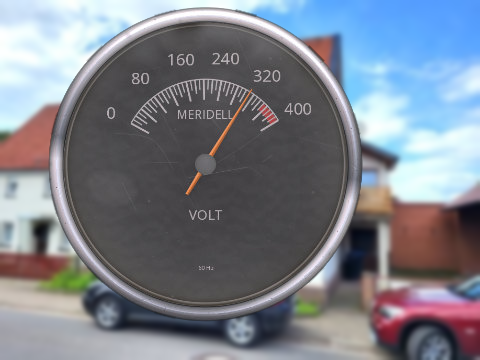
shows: value=310 unit=V
